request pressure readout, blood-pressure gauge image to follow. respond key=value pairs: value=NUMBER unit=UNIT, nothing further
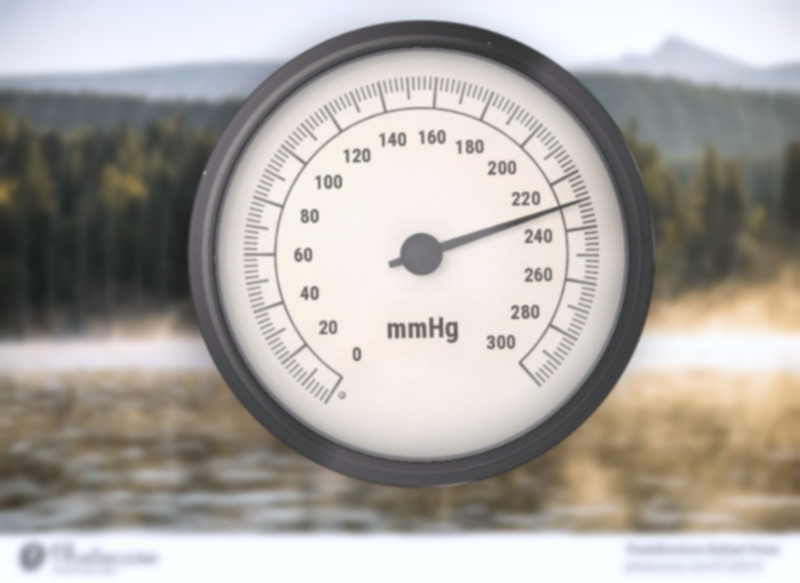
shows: value=230 unit=mmHg
